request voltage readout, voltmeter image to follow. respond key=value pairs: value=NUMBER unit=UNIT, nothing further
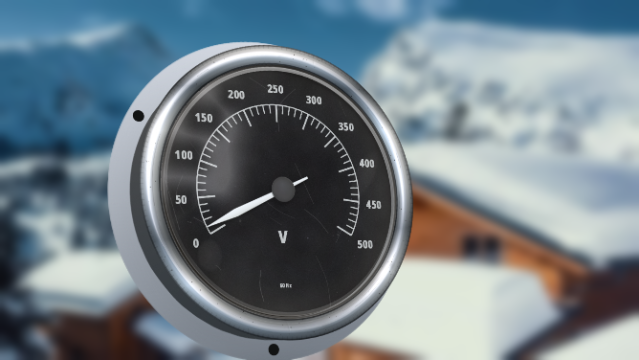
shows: value=10 unit=V
